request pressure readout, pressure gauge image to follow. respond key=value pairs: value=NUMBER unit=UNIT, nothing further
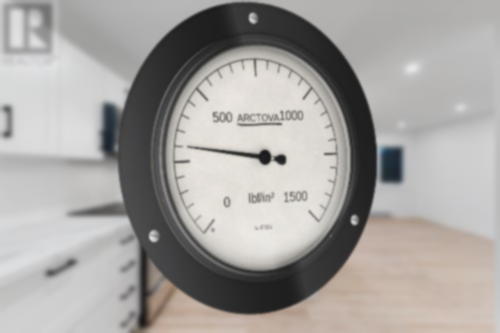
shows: value=300 unit=psi
